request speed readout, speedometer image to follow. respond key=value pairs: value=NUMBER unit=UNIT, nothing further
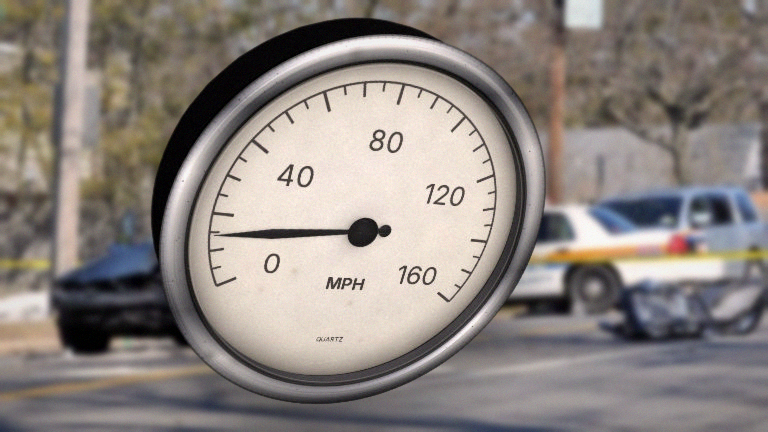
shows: value=15 unit=mph
